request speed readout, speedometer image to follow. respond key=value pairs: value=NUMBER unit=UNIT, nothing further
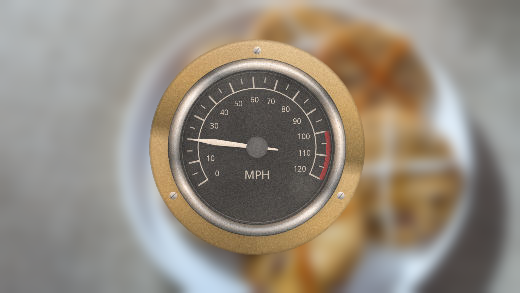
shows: value=20 unit=mph
